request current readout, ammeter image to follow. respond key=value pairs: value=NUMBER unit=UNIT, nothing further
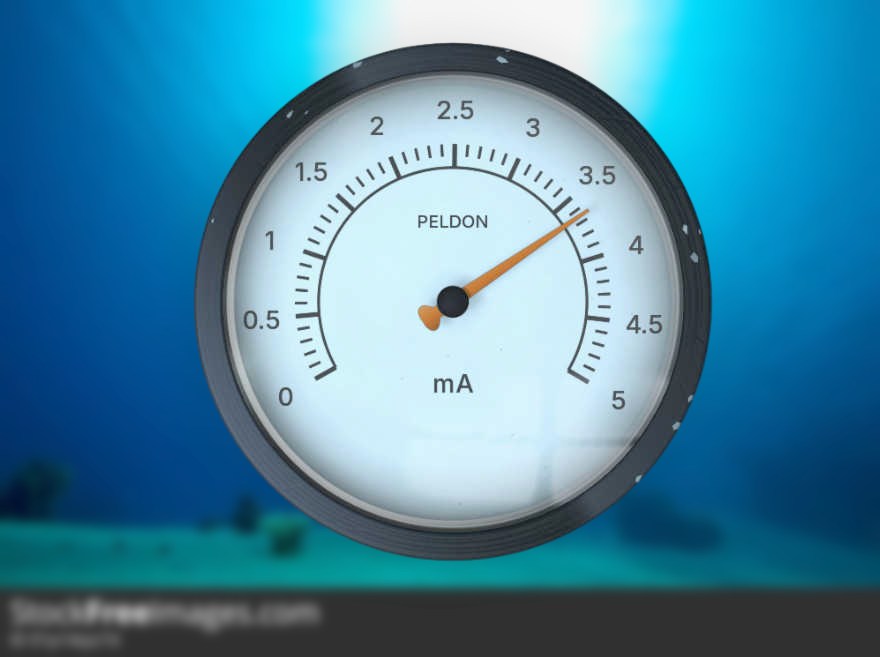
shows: value=3.65 unit=mA
